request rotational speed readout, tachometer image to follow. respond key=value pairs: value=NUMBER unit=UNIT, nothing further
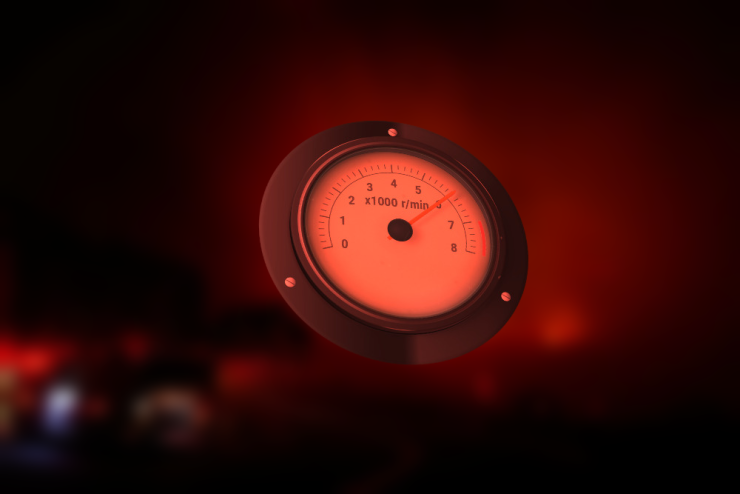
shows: value=6000 unit=rpm
